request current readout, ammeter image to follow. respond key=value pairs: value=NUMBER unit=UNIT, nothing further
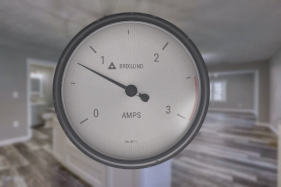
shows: value=0.75 unit=A
